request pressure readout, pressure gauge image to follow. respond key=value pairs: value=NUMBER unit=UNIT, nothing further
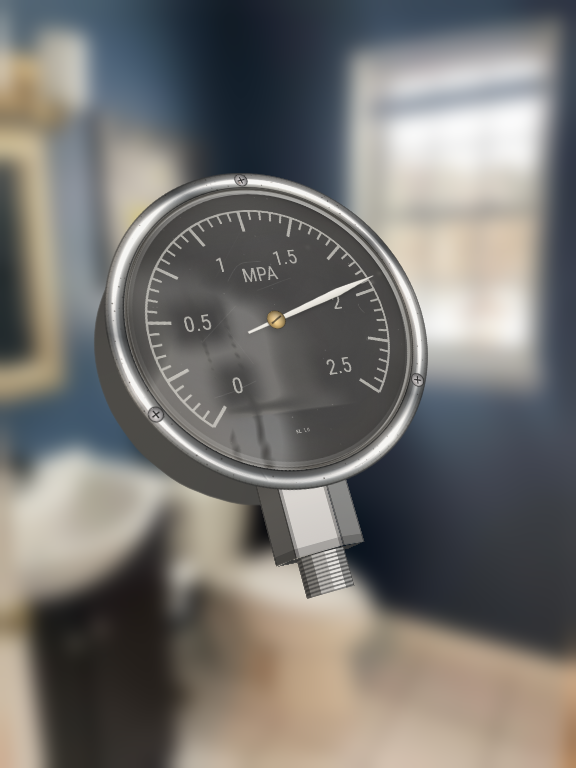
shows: value=1.95 unit=MPa
